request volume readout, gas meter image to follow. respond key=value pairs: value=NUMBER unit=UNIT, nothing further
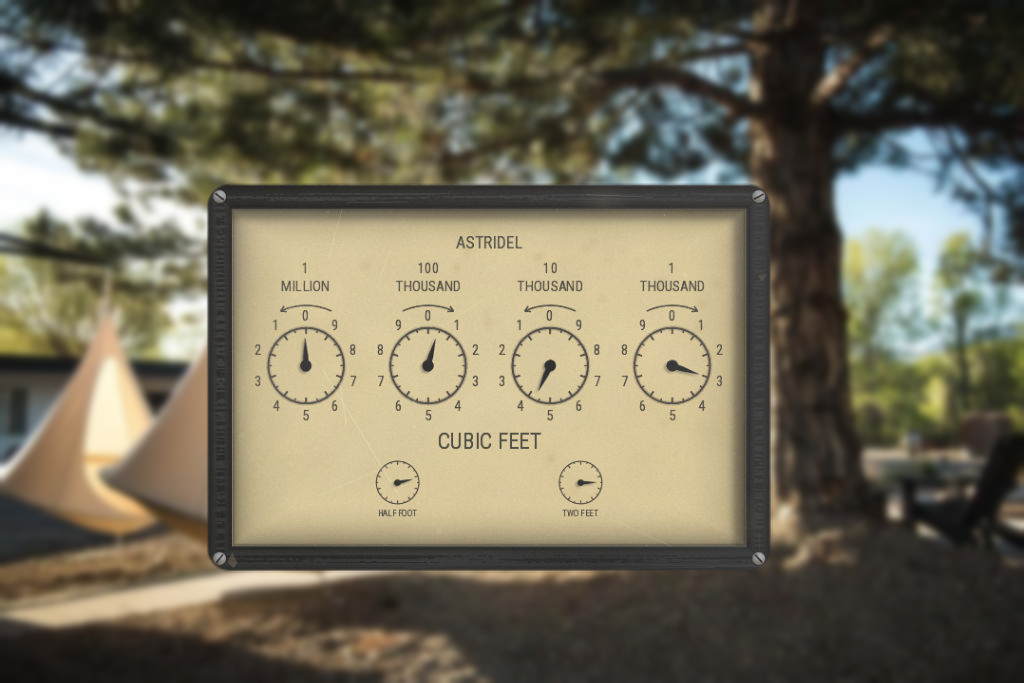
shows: value=4300 unit=ft³
